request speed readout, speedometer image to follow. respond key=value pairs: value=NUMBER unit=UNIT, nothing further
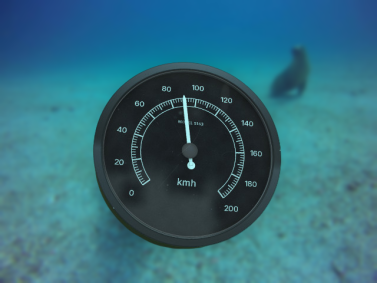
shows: value=90 unit=km/h
